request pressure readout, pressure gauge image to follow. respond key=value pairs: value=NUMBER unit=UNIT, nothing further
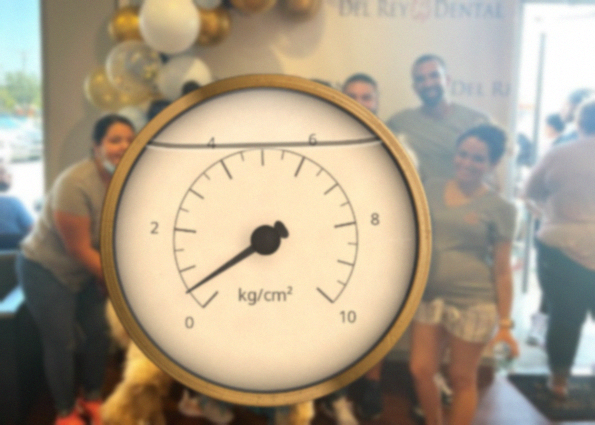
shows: value=0.5 unit=kg/cm²
